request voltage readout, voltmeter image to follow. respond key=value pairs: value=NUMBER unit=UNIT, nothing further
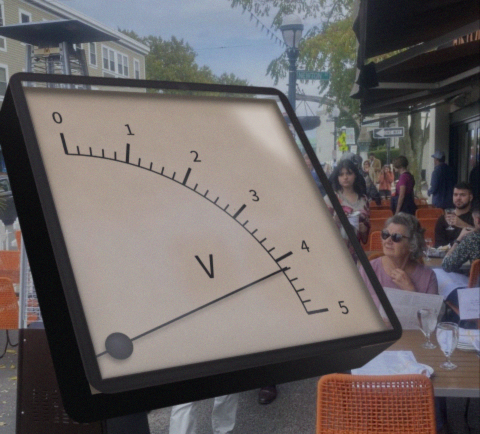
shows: value=4.2 unit=V
